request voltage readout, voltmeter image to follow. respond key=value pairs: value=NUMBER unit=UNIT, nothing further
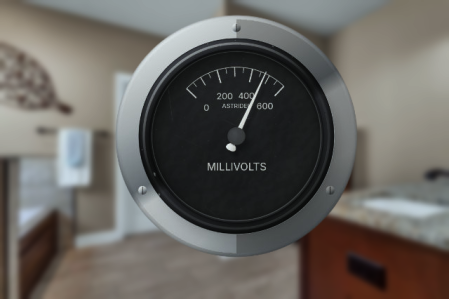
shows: value=475 unit=mV
